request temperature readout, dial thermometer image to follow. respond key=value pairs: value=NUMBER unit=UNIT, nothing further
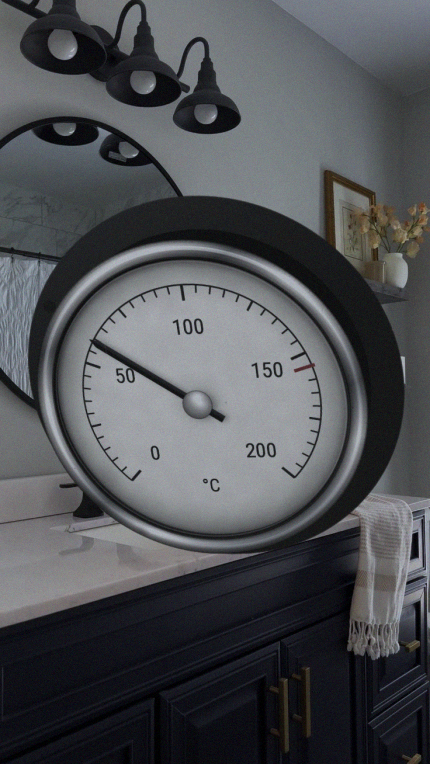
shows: value=60 unit=°C
